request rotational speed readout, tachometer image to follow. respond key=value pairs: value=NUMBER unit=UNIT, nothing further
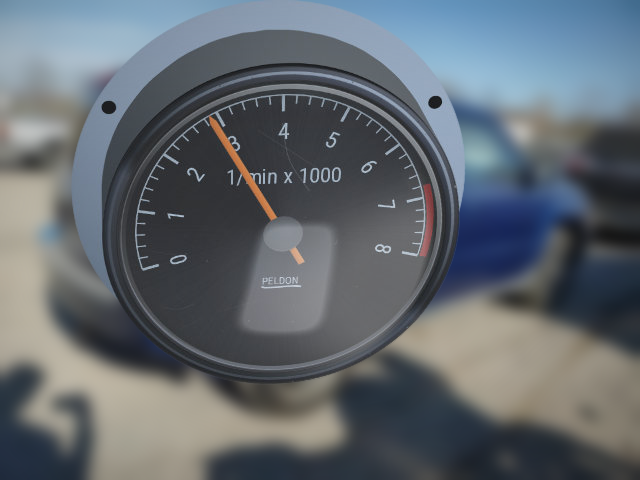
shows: value=2900 unit=rpm
